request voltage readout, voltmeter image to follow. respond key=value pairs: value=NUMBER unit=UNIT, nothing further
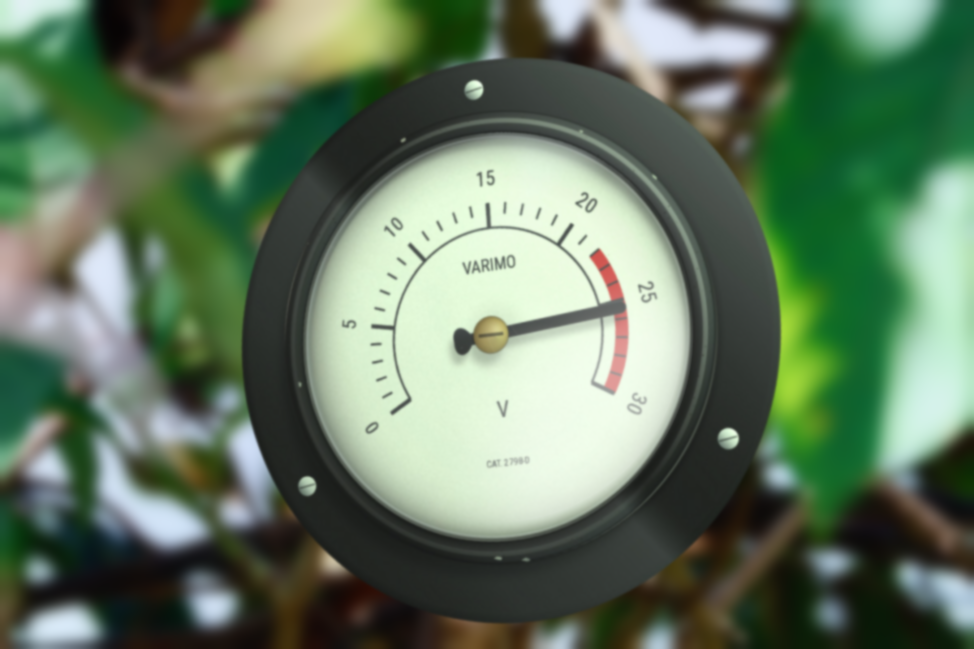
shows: value=25.5 unit=V
